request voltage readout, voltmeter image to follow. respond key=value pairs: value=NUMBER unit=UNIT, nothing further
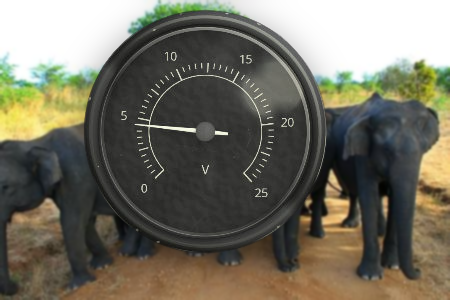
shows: value=4.5 unit=V
